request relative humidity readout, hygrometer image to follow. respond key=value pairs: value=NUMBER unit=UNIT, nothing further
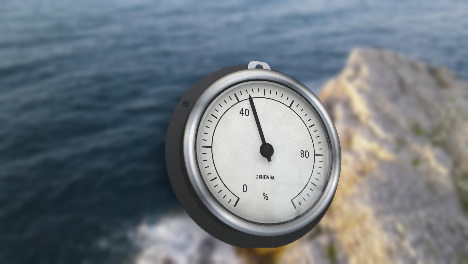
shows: value=44 unit=%
